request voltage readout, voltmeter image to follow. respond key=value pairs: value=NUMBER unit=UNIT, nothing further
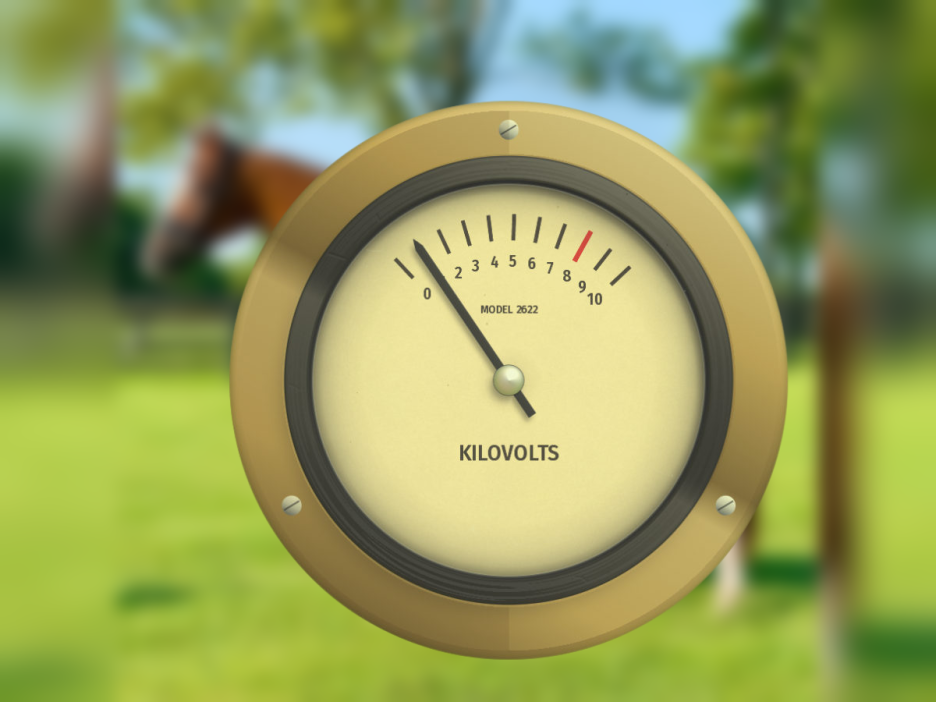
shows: value=1 unit=kV
